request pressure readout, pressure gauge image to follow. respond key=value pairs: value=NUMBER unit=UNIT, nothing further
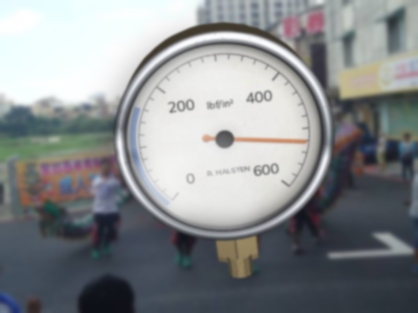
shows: value=520 unit=psi
